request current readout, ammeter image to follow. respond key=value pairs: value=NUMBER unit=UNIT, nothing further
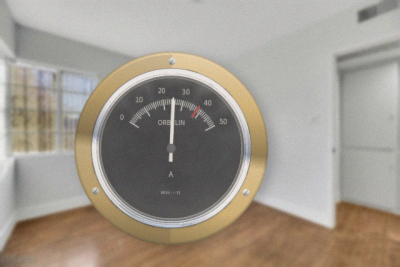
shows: value=25 unit=A
